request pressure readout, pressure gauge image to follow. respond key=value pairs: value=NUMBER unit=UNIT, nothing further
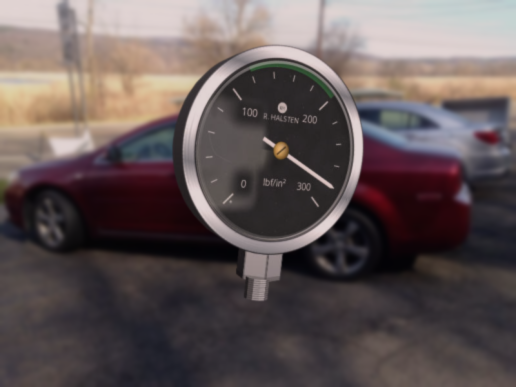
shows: value=280 unit=psi
